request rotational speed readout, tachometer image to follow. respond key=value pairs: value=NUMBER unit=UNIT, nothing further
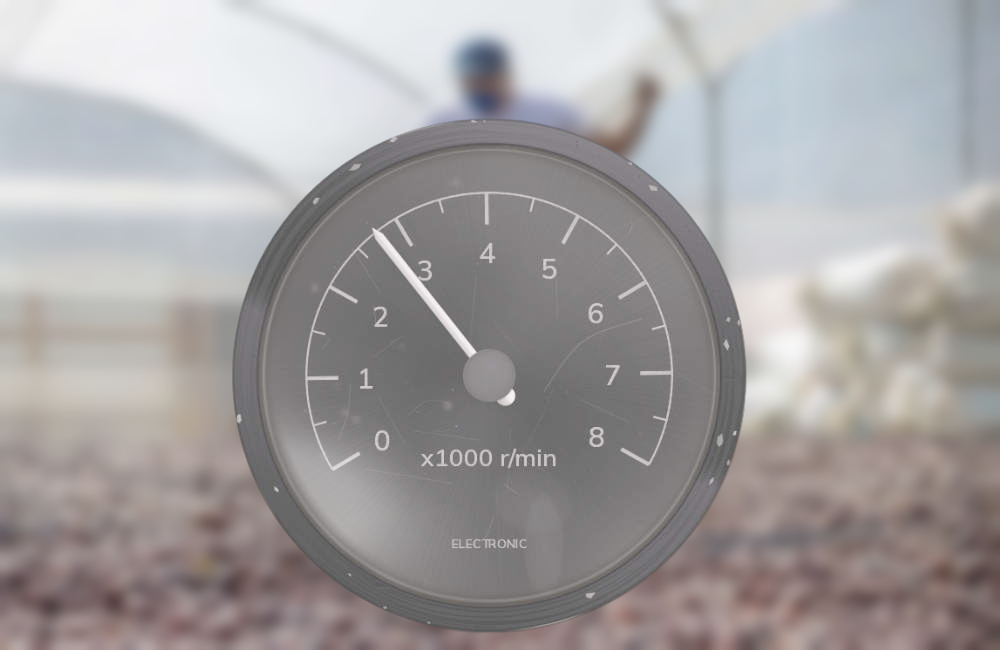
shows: value=2750 unit=rpm
